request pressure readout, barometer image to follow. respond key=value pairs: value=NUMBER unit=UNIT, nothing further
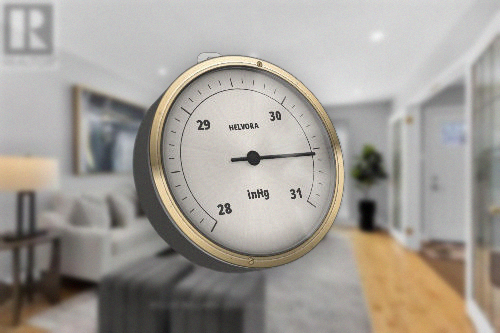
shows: value=30.55 unit=inHg
